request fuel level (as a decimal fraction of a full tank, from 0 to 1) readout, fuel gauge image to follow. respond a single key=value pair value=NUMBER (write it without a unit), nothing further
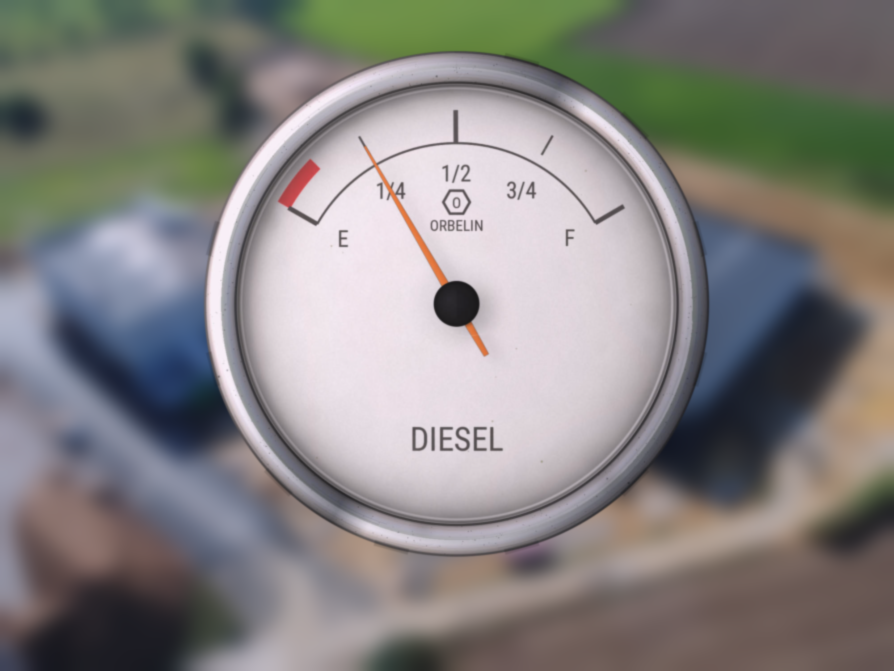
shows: value=0.25
